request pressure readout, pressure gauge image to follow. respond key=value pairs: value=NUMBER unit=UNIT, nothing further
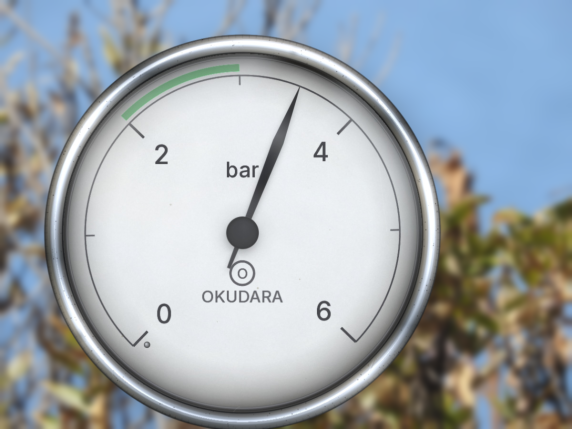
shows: value=3.5 unit=bar
